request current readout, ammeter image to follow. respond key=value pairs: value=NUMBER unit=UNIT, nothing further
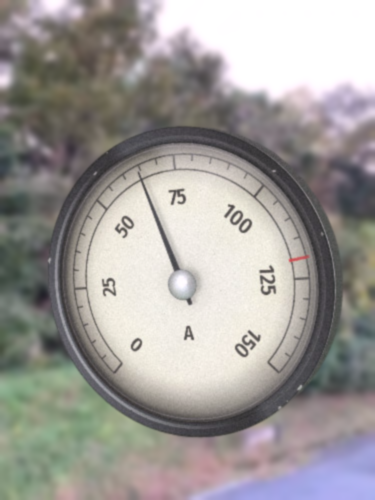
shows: value=65 unit=A
